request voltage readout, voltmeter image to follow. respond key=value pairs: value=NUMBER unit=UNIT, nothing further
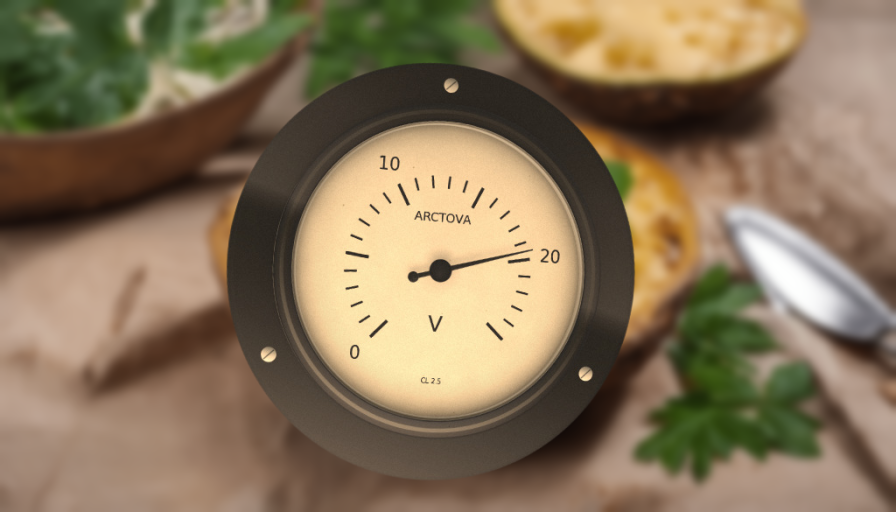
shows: value=19.5 unit=V
